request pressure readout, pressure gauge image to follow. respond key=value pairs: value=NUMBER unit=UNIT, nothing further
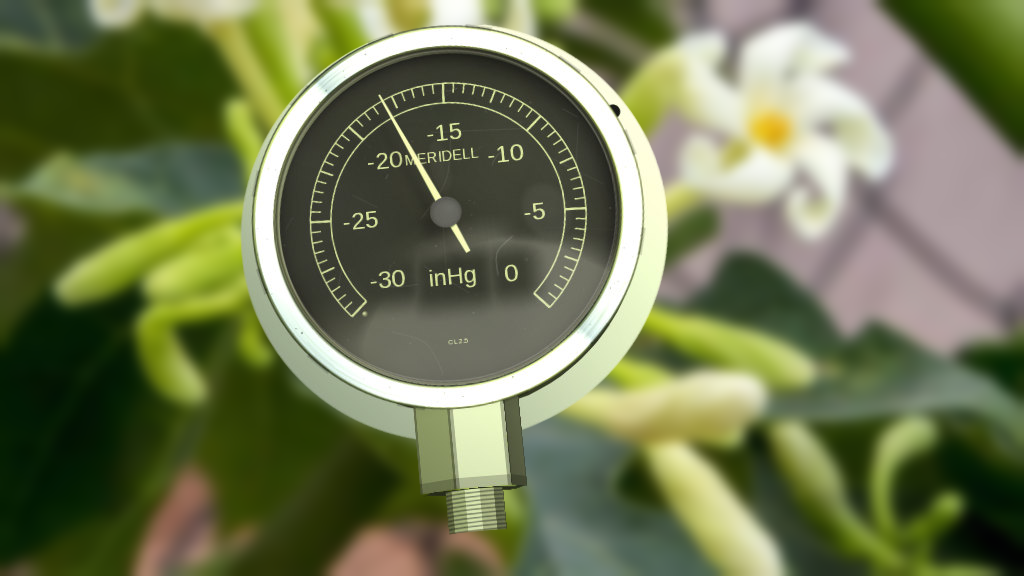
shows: value=-18 unit=inHg
